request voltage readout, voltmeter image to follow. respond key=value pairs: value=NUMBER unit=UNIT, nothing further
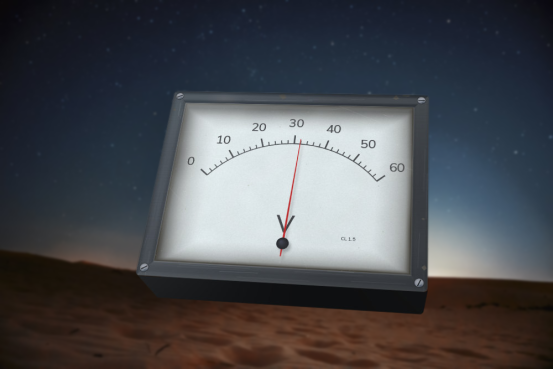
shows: value=32 unit=V
